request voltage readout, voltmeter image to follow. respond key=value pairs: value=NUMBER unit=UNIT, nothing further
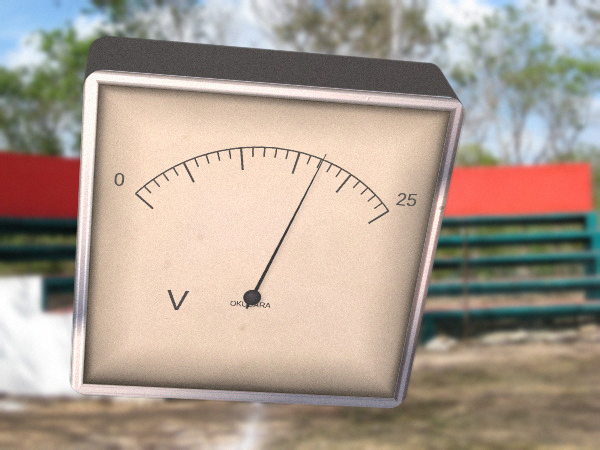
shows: value=17 unit=V
